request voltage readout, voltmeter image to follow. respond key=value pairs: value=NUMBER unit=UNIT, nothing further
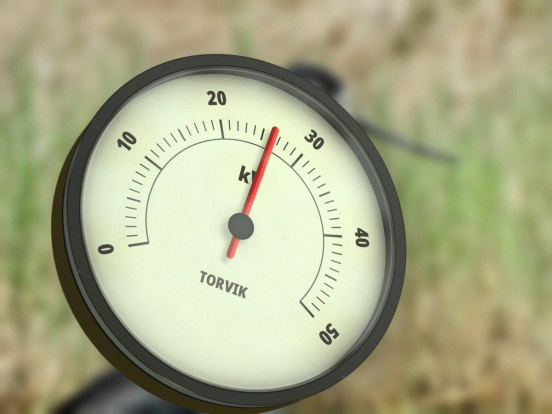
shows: value=26 unit=kV
